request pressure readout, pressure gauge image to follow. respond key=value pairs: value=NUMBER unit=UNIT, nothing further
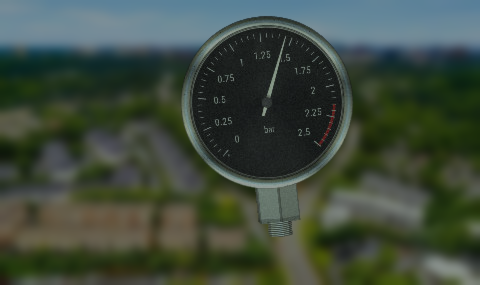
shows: value=1.45 unit=bar
